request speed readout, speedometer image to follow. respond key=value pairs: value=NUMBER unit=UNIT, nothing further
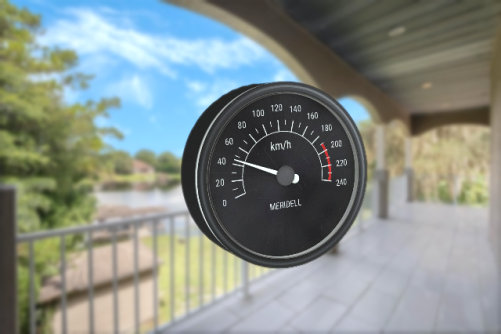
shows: value=45 unit=km/h
